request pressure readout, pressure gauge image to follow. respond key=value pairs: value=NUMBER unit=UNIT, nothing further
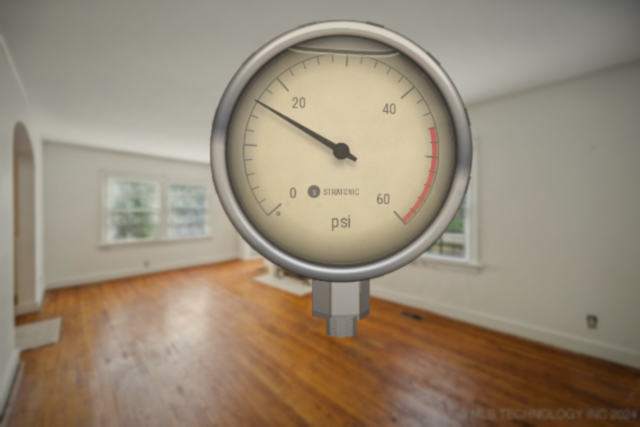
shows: value=16 unit=psi
